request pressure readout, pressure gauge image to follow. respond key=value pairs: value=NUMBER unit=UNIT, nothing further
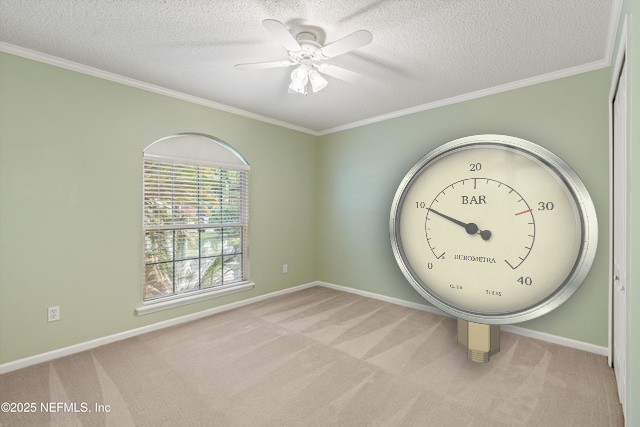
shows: value=10 unit=bar
